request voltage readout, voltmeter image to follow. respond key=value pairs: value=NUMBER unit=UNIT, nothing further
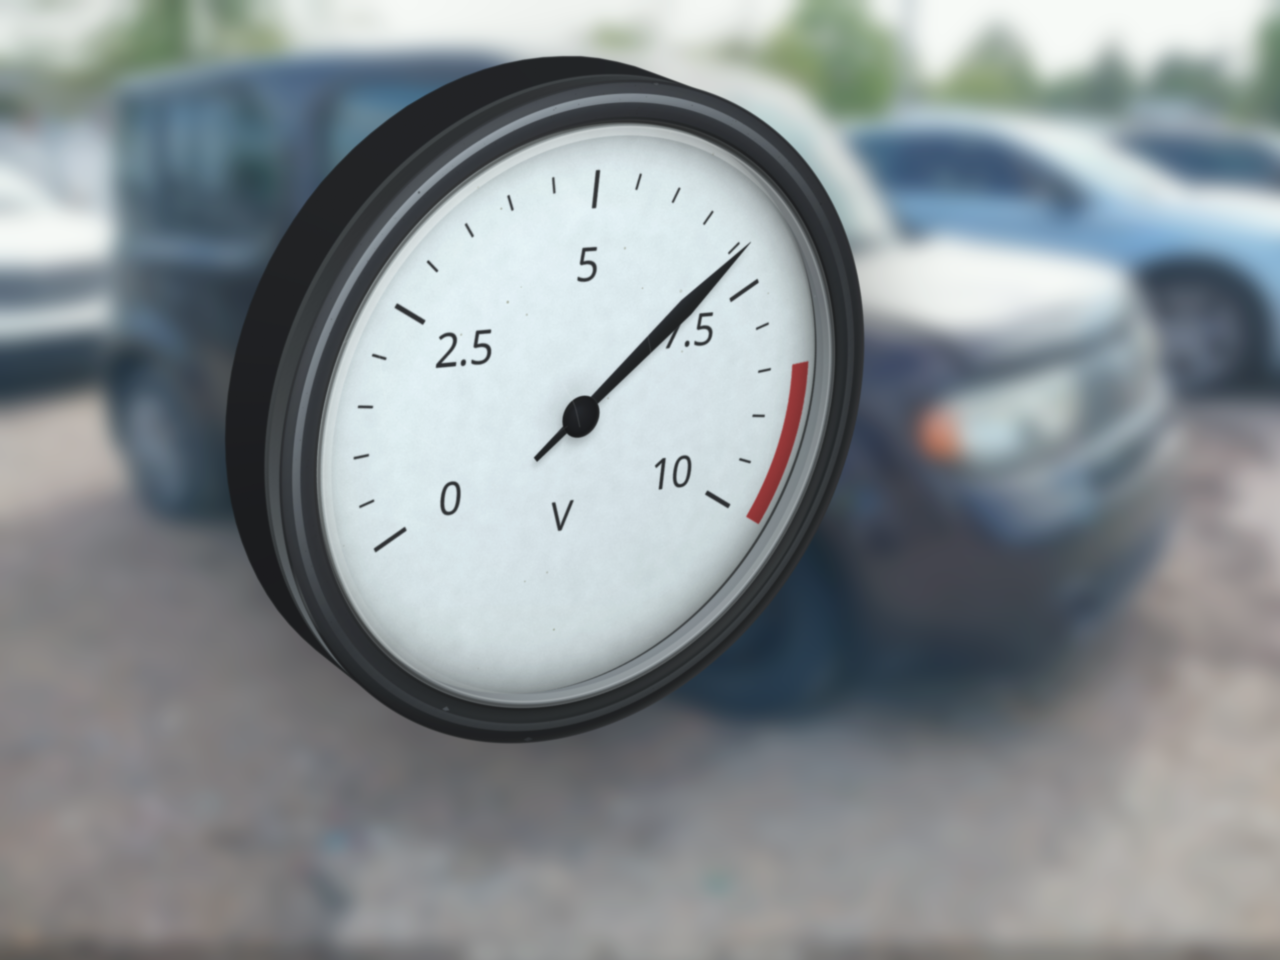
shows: value=7 unit=V
